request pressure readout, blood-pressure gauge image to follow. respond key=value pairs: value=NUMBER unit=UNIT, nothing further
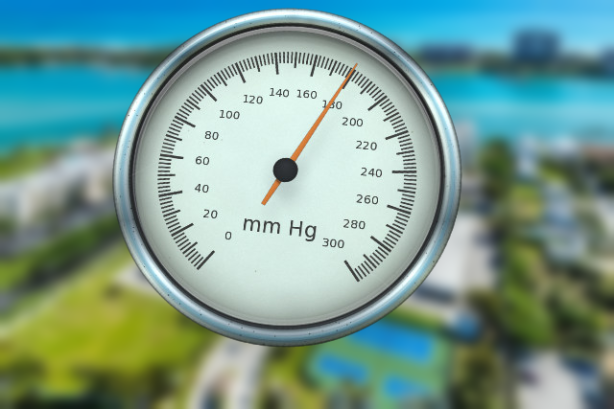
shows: value=180 unit=mmHg
